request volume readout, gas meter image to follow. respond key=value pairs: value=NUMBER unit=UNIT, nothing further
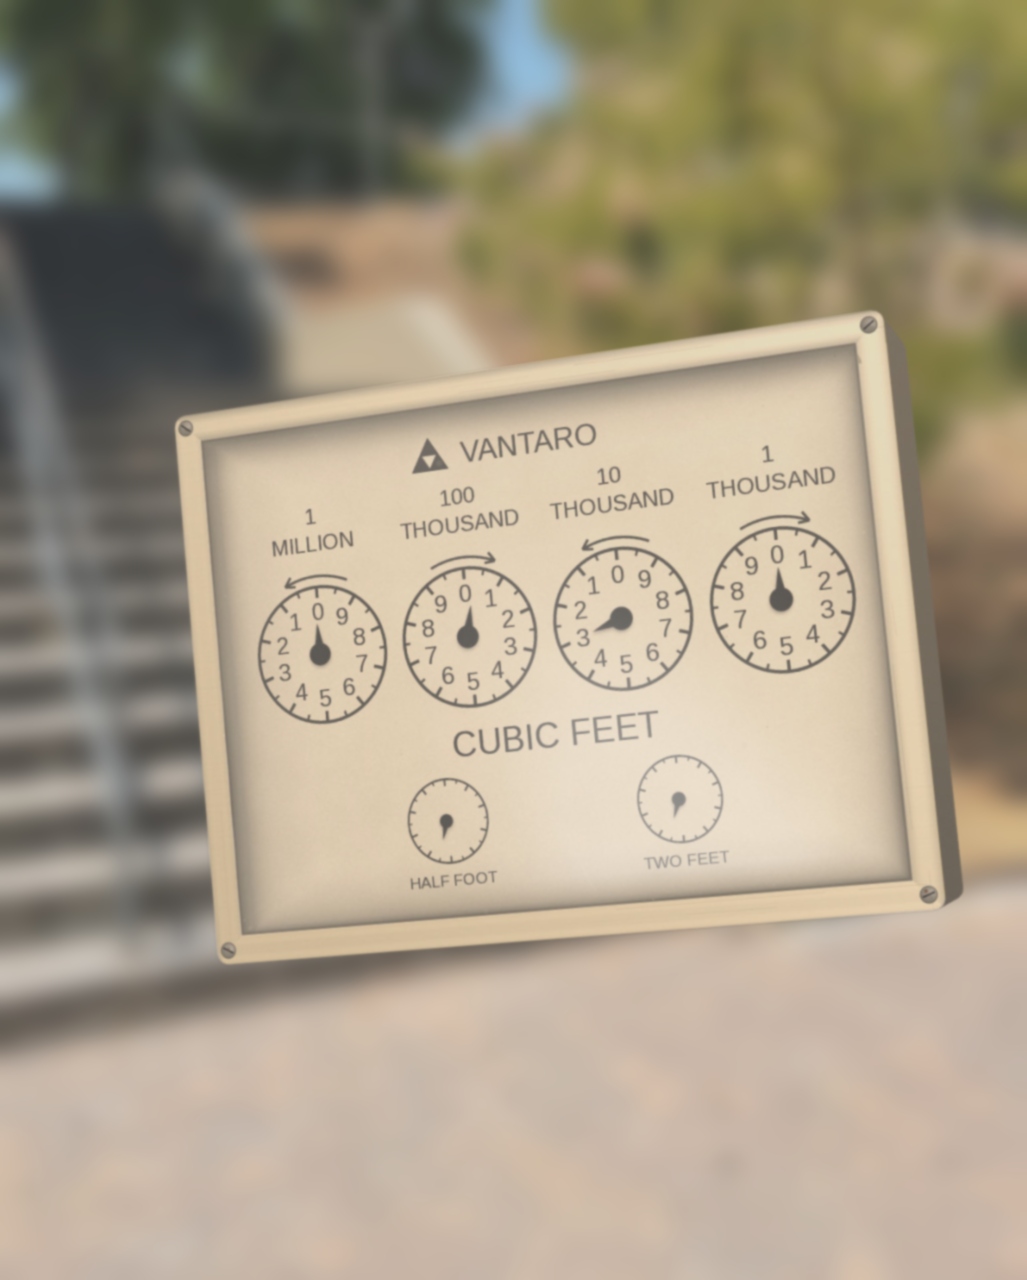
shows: value=3000 unit=ft³
